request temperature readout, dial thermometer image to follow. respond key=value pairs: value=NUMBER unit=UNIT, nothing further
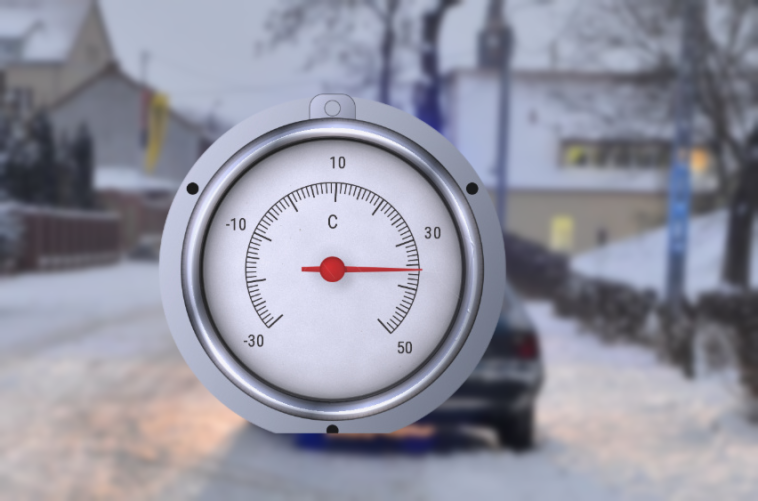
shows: value=36 unit=°C
